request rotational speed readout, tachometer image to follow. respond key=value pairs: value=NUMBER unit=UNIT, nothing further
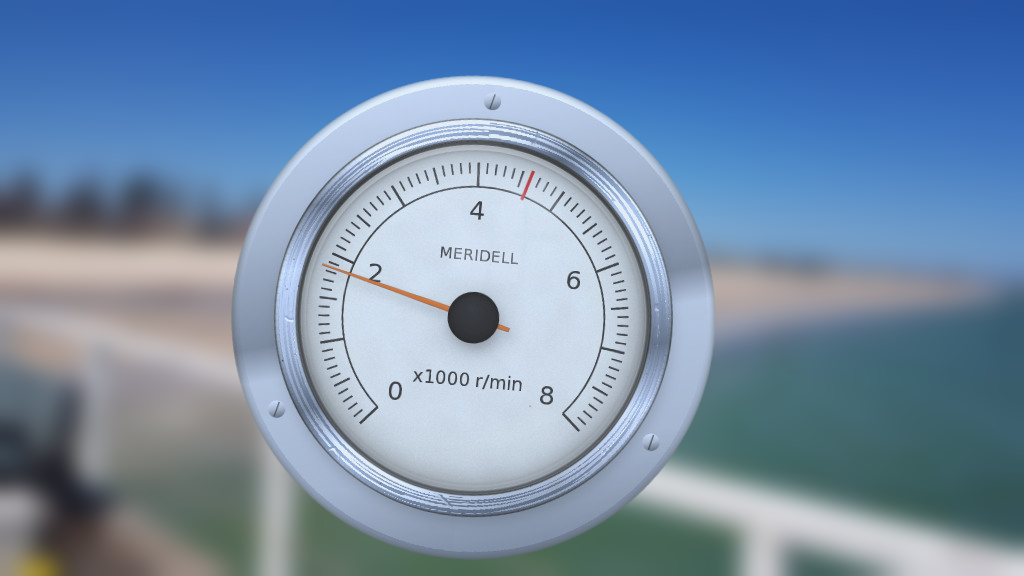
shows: value=1850 unit=rpm
